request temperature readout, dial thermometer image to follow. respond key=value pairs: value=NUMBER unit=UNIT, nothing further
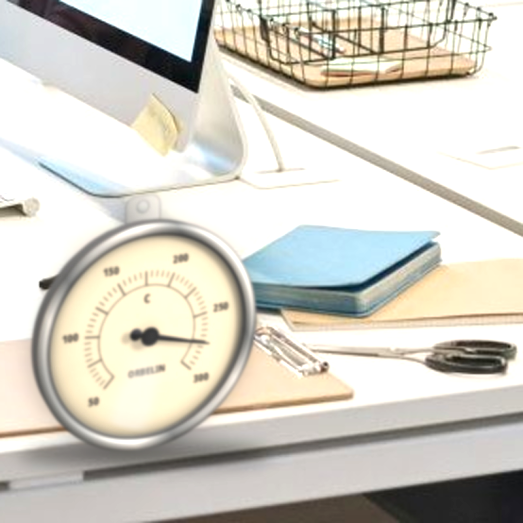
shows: value=275 unit=°C
